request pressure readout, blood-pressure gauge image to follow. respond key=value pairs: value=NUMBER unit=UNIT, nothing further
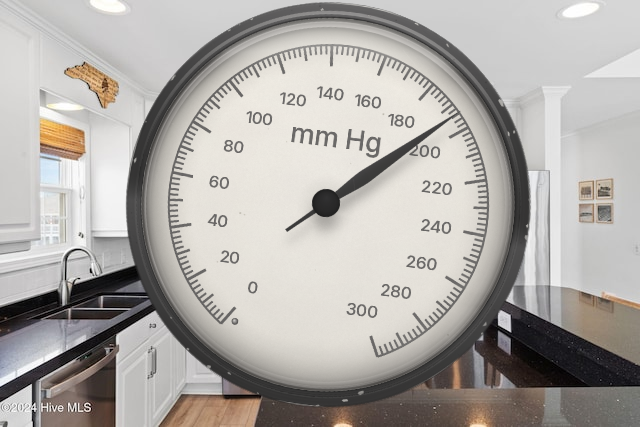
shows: value=194 unit=mmHg
